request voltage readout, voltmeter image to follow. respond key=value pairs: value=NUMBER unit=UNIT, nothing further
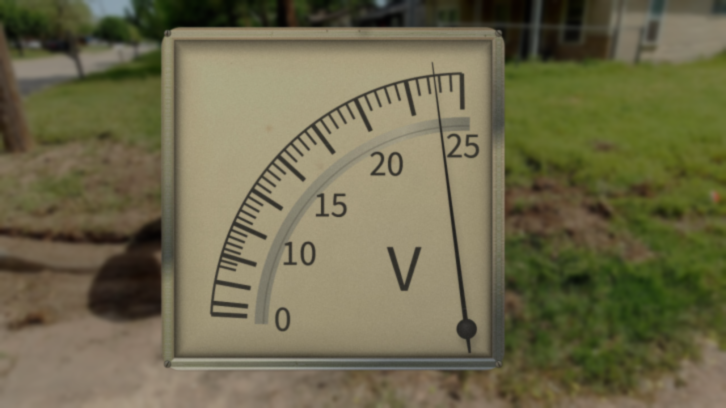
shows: value=23.75 unit=V
